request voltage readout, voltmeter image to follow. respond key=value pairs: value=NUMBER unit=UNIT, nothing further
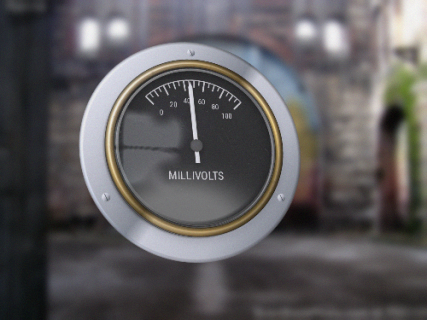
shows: value=45 unit=mV
